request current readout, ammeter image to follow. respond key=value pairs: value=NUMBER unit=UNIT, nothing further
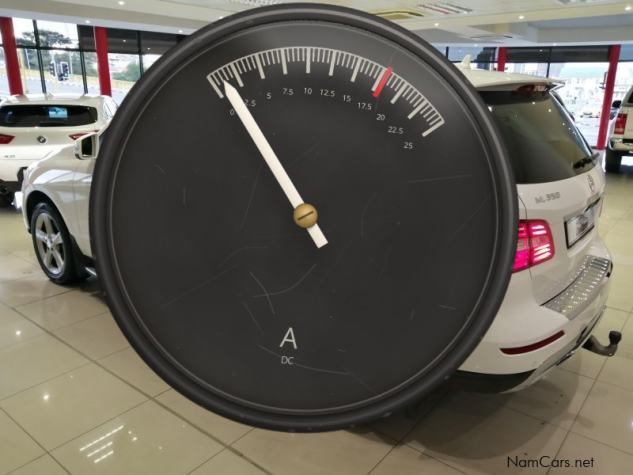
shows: value=1 unit=A
